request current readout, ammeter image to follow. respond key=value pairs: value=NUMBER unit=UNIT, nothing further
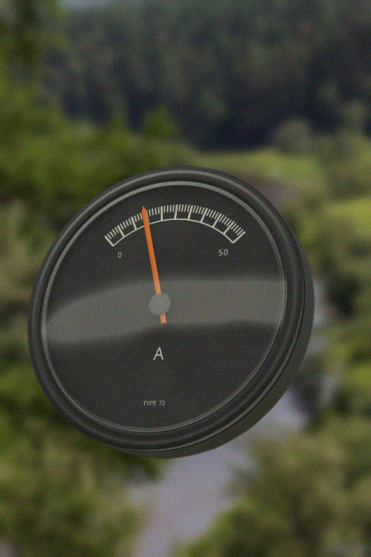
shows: value=15 unit=A
